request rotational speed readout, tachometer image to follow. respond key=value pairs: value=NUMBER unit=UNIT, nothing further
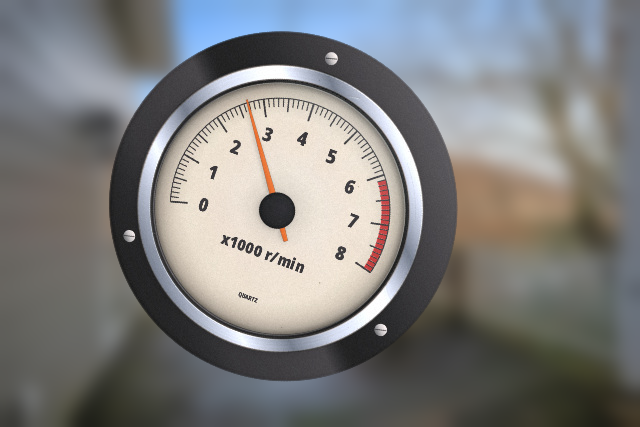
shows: value=2700 unit=rpm
